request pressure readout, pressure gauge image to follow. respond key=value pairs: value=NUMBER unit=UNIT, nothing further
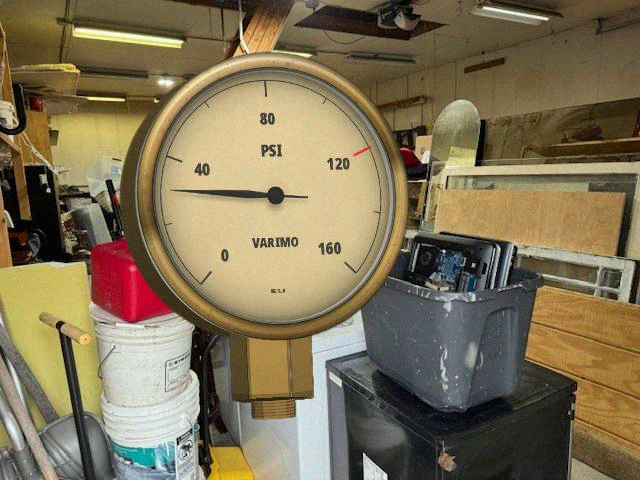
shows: value=30 unit=psi
